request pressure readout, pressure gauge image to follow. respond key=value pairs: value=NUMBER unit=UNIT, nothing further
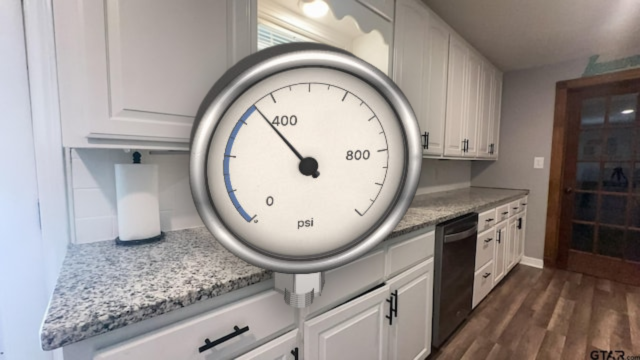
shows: value=350 unit=psi
